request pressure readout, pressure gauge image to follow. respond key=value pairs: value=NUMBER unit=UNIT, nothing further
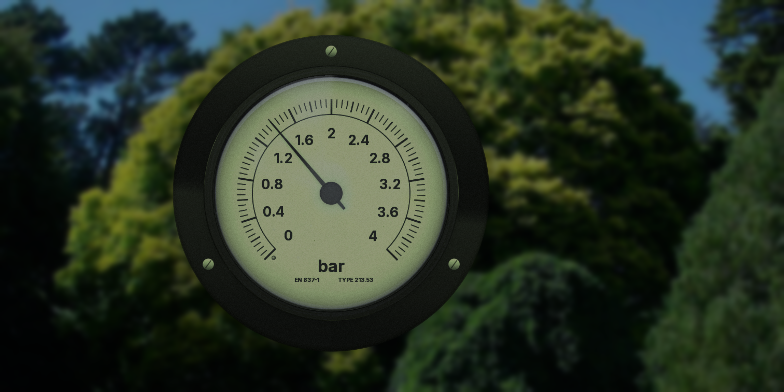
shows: value=1.4 unit=bar
